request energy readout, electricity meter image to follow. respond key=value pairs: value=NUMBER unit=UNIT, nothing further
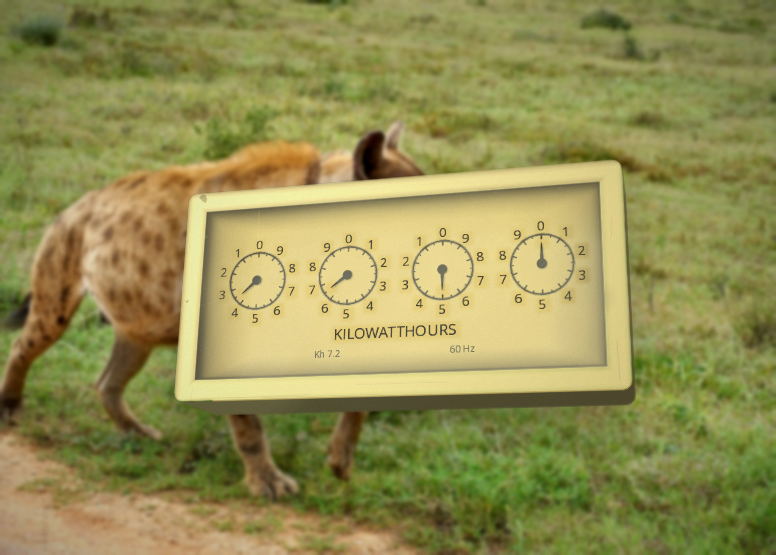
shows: value=3650 unit=kWh
